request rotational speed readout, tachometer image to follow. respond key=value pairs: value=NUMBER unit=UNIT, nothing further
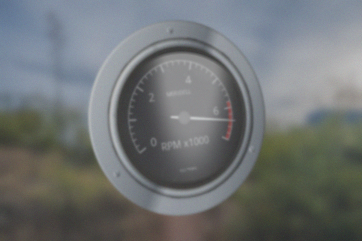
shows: value=6400 unit=rpm
